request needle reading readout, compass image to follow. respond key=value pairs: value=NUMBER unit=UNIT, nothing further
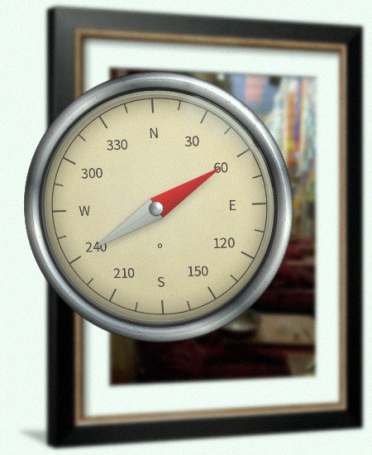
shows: value=60 unit=°
